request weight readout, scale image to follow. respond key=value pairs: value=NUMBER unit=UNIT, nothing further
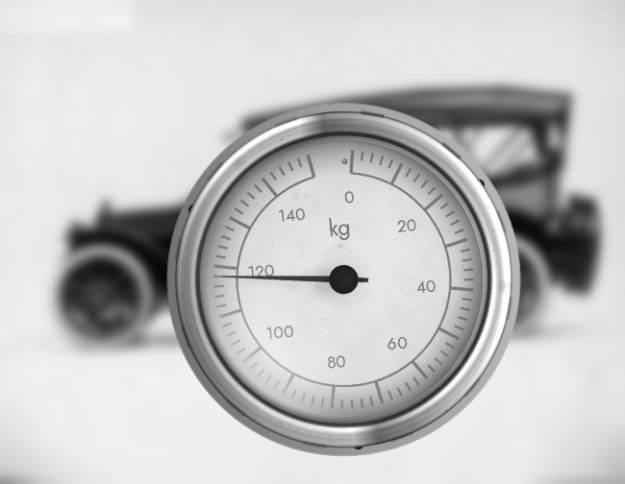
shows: value=118 unit=kg
